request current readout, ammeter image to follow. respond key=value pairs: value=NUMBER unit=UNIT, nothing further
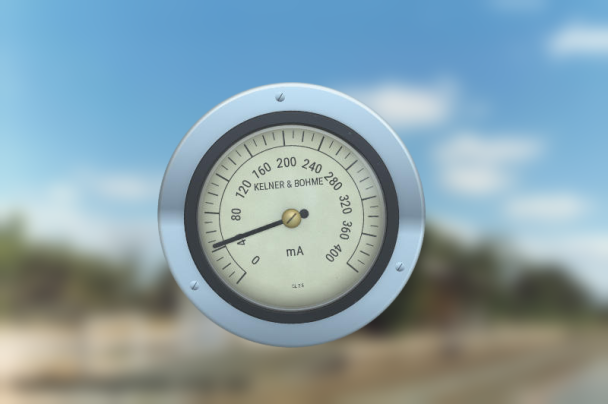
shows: value=45 unit=mA
